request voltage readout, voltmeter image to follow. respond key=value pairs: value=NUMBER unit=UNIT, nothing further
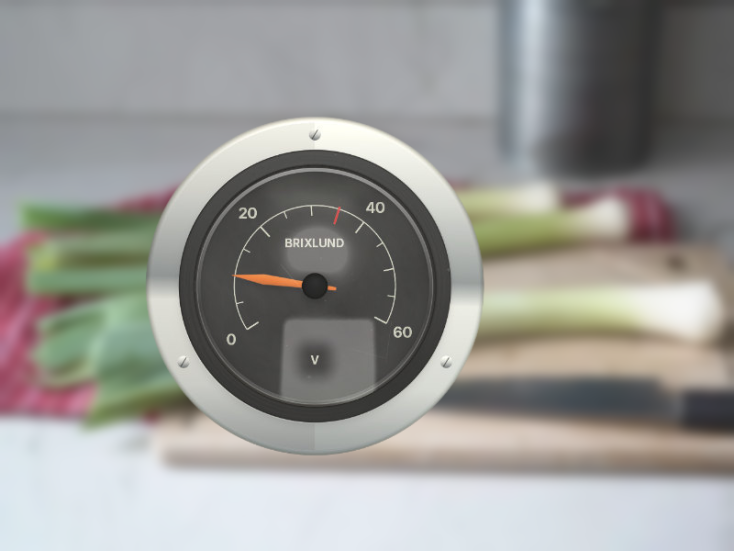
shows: value=10 unit=V
